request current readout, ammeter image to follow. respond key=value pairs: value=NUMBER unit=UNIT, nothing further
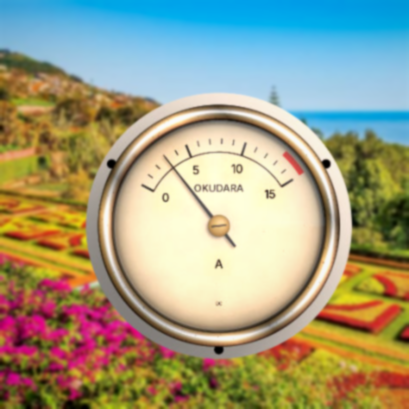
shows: value=3 unit=A
